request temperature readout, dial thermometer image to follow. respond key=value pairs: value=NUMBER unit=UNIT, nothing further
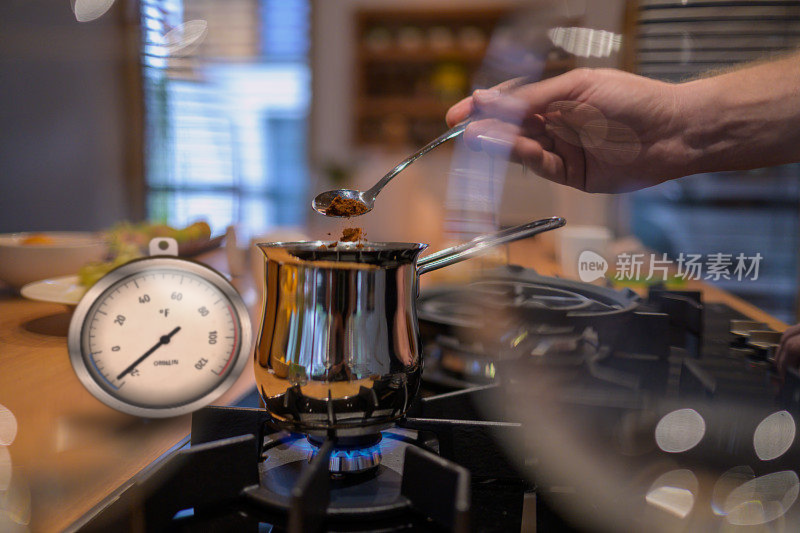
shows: value=-16 unit=°F
